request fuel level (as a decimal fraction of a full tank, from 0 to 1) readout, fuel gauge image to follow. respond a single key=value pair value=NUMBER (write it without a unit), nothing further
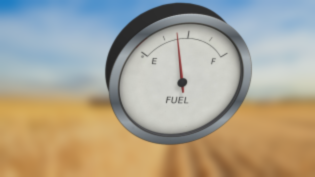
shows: value=0.375
